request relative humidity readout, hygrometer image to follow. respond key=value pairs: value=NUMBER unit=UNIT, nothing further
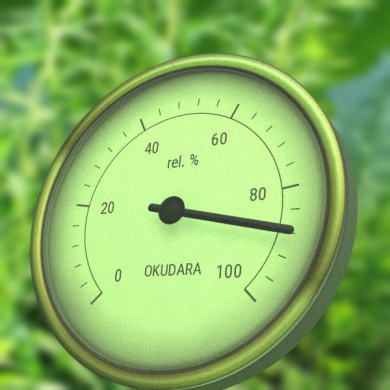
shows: value=88 unit=%
